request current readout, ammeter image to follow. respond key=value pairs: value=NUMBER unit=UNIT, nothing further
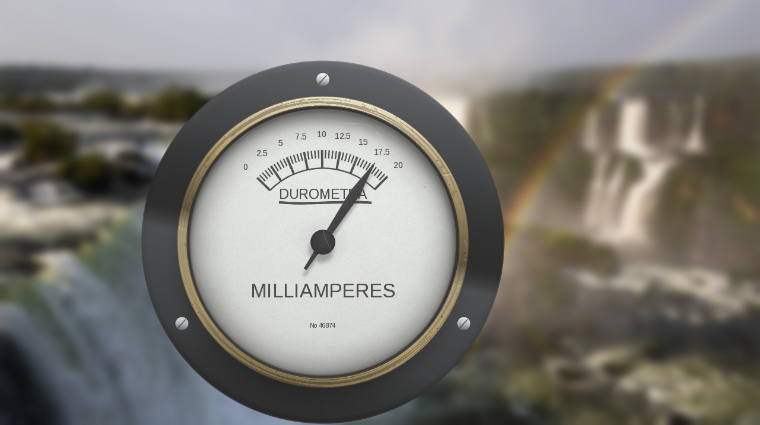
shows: value=17.5 unit=mA
